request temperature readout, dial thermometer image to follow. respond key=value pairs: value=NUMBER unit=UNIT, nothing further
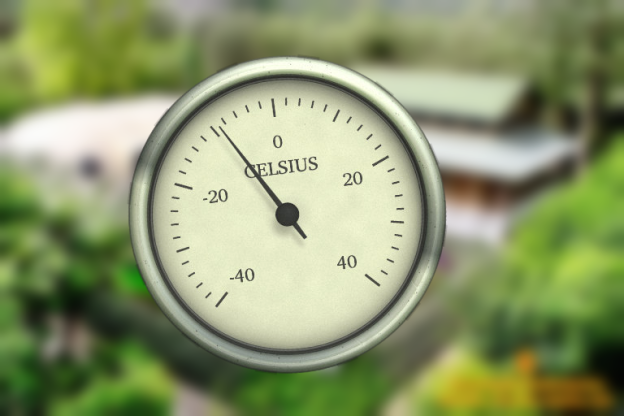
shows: value=-9 unit=°C
